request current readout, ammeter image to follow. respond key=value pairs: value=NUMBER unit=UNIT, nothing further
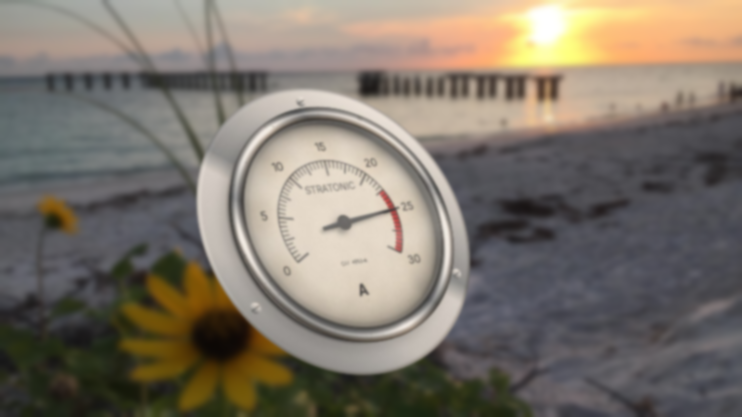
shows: value=25 unit=A
